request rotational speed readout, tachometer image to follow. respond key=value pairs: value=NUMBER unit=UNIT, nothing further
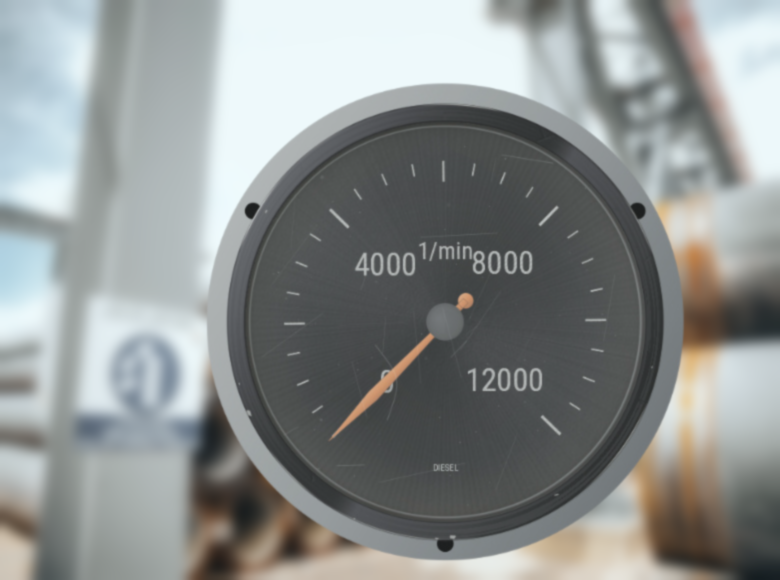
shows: value=0 unit=rpm
